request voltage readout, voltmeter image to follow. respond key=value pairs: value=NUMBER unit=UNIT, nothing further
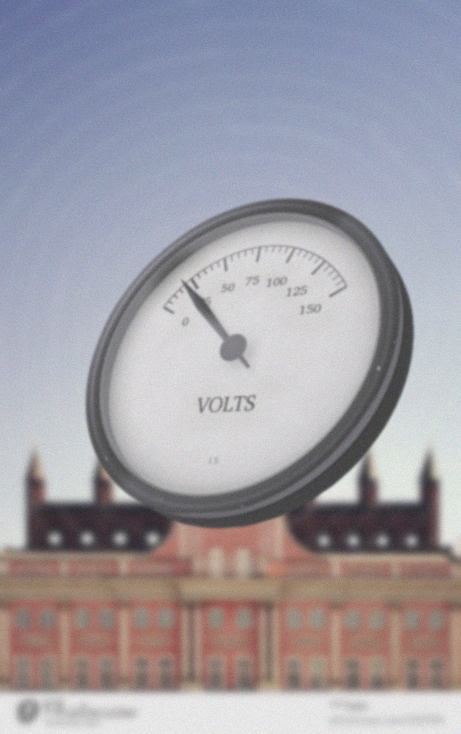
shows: value=20 unit=V
